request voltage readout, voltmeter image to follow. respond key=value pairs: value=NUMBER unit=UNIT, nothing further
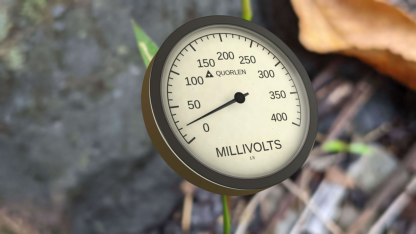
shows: value=20 unit=mV
